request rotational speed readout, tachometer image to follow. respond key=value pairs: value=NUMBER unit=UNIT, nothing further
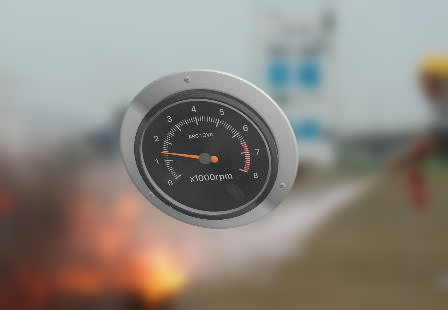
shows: value=1500 unit=rpm
